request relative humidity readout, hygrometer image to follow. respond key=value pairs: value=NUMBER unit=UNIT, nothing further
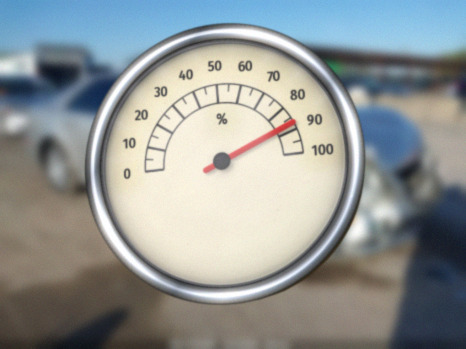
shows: value=87.5 unit=%
